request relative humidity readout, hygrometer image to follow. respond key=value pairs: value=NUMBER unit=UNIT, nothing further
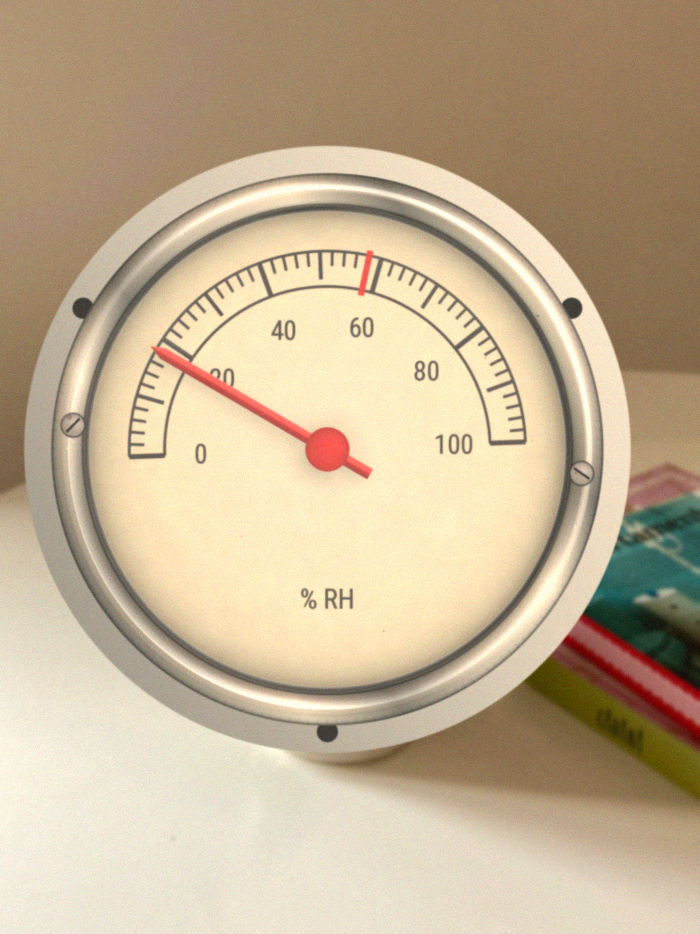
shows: value=18 unit=%
